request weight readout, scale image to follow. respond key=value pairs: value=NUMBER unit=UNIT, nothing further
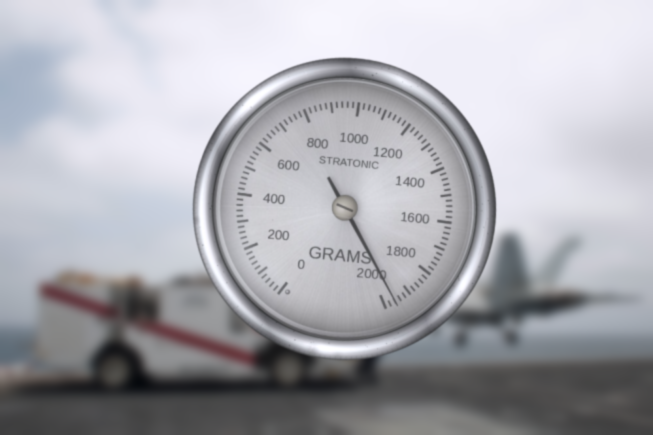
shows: value=1960 unit=g
